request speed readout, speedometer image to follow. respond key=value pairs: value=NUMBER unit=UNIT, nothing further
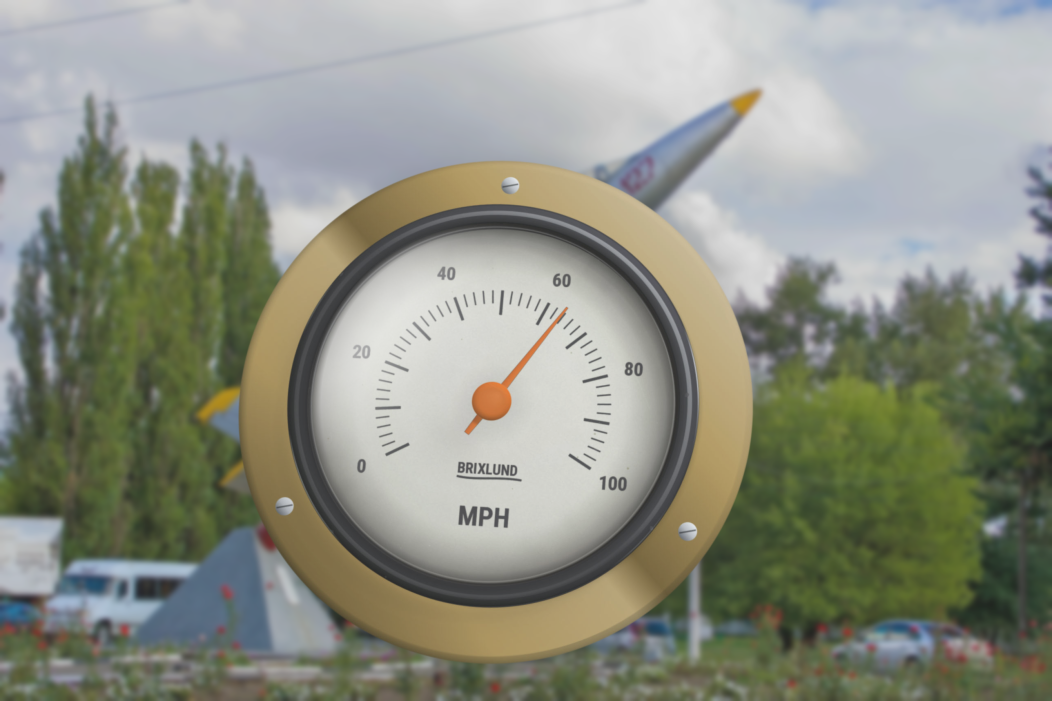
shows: value=64 unit=mph
